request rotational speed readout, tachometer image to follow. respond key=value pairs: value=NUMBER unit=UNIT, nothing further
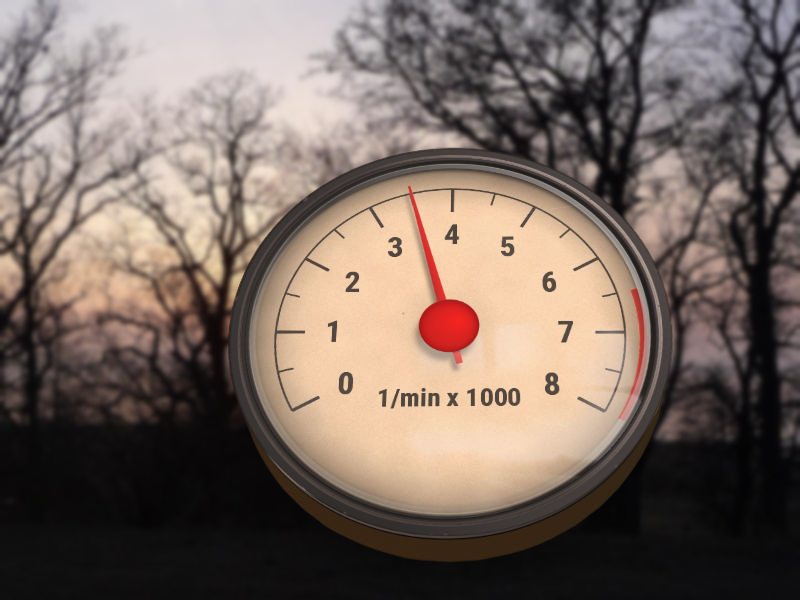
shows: value=3500 unit=rpm
